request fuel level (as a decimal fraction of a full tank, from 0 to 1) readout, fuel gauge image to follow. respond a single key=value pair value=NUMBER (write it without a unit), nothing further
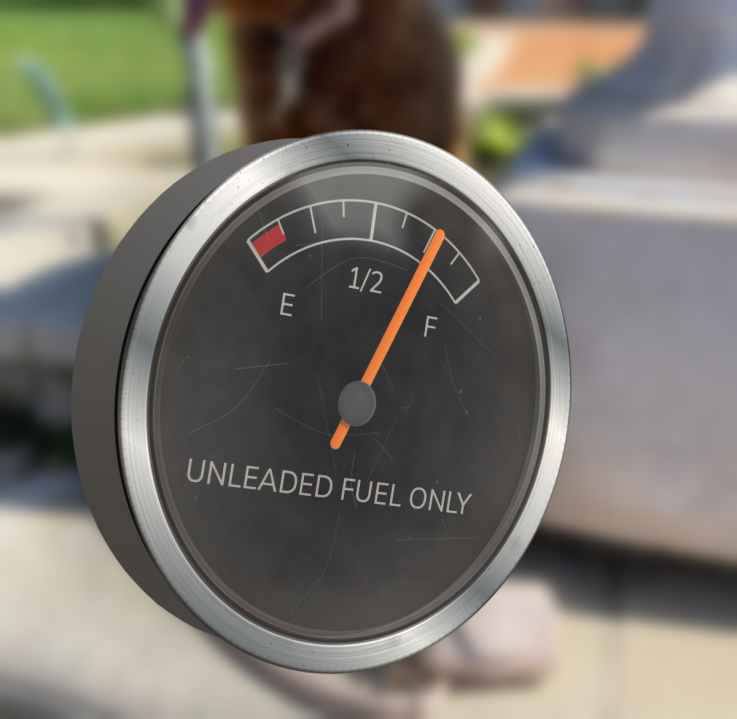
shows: value=0.75
